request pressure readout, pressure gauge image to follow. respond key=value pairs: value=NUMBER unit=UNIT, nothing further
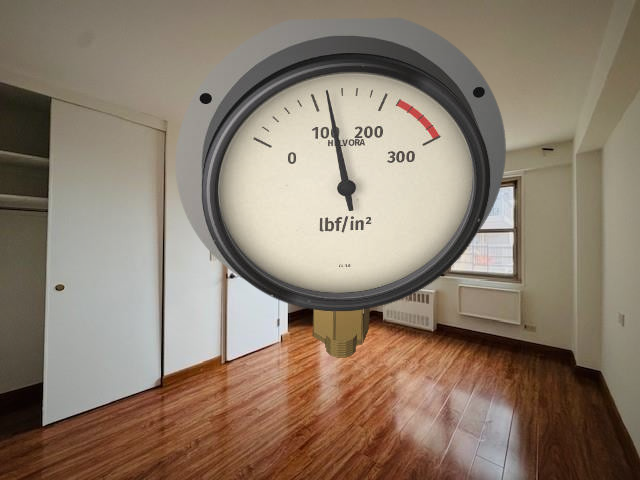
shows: value=120 unit=psi
